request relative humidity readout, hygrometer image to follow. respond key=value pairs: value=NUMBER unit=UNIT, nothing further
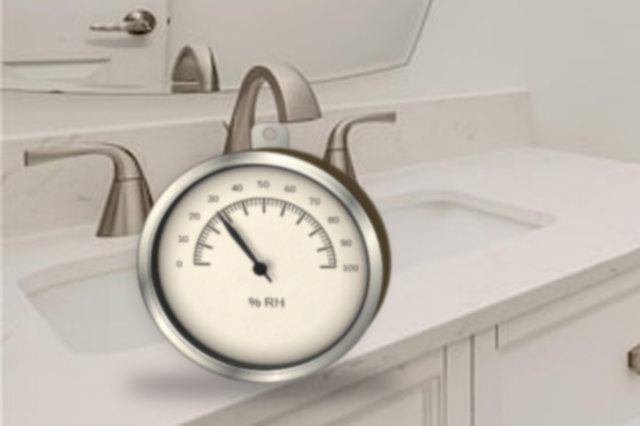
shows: value=30 unit=%
